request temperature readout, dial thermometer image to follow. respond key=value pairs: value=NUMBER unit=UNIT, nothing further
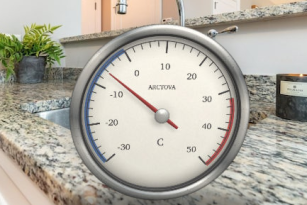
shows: value=-6 unit=°C
